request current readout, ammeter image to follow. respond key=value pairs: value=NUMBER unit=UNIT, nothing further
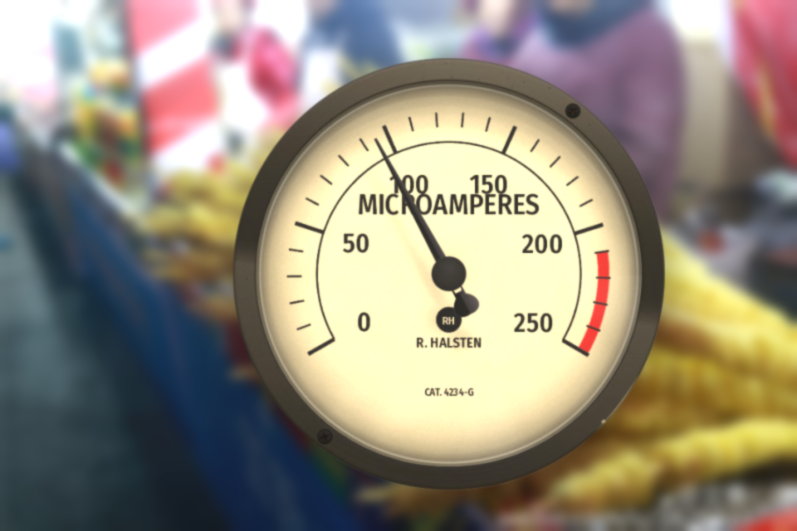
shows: value=95 unit=µA
